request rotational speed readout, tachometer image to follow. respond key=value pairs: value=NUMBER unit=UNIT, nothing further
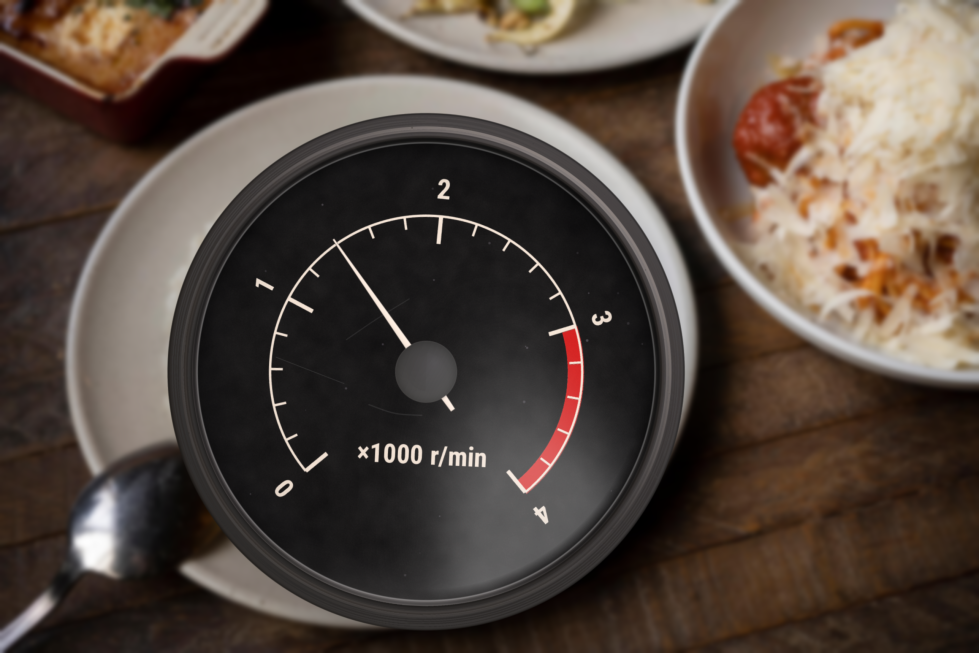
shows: value=1400 unit=rpm
